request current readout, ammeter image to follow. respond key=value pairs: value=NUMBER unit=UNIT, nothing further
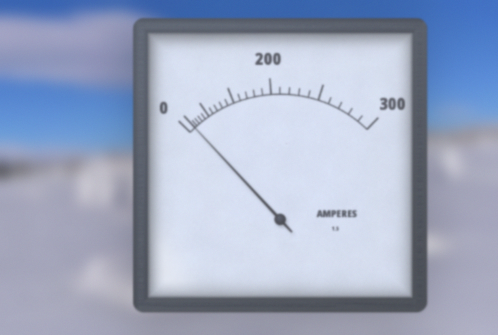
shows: value=50 unit=A
